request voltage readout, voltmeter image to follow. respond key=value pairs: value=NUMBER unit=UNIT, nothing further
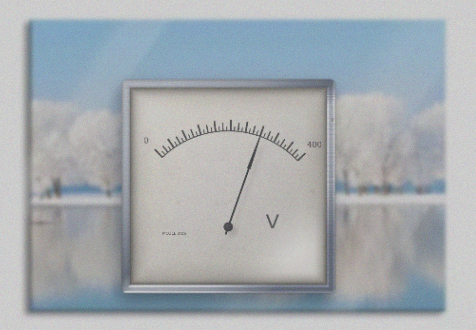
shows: value=280 unit=V
